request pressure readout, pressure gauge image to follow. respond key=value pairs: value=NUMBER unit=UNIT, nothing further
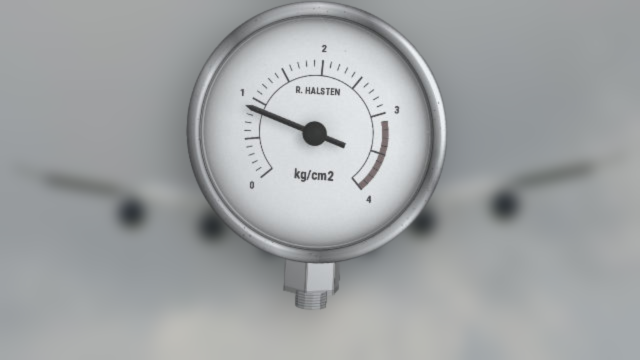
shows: value=0.9 unit=kg/cm²
